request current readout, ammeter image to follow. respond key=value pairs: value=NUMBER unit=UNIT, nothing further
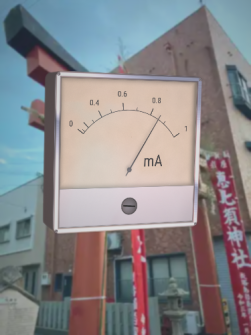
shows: value=0.85 unit=mA
